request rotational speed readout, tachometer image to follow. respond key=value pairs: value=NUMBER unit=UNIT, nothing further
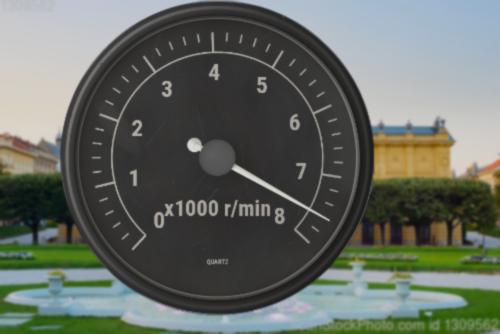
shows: value=7600 unit=rpm
